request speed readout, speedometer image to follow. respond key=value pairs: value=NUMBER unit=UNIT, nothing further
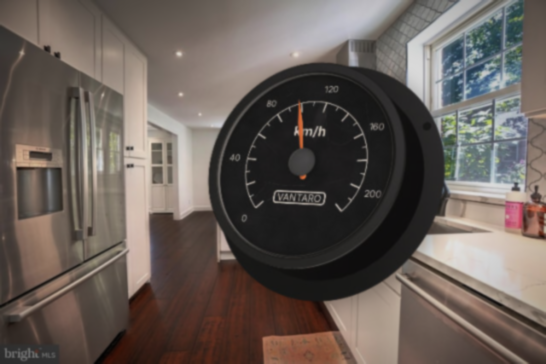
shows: value=100 unit=km/h
